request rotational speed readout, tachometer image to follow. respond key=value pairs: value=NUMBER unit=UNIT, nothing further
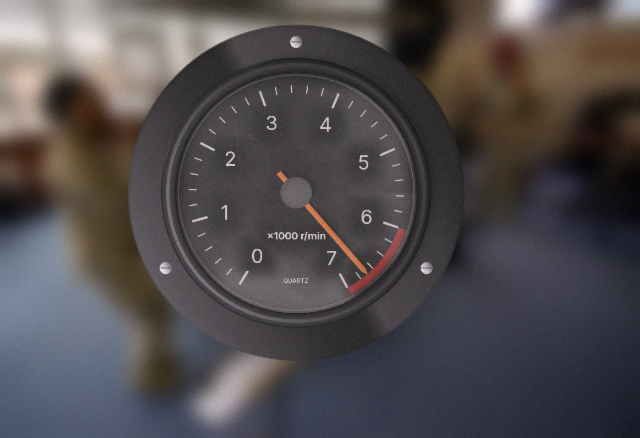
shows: value=6700 unit=rpm
